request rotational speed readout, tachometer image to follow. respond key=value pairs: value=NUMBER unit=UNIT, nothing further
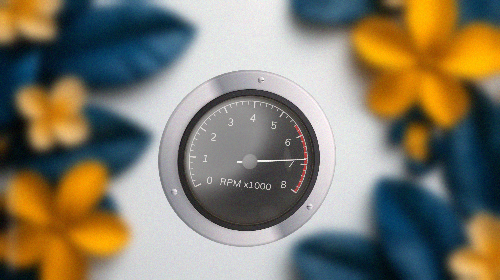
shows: value=6800 unit=rpm
